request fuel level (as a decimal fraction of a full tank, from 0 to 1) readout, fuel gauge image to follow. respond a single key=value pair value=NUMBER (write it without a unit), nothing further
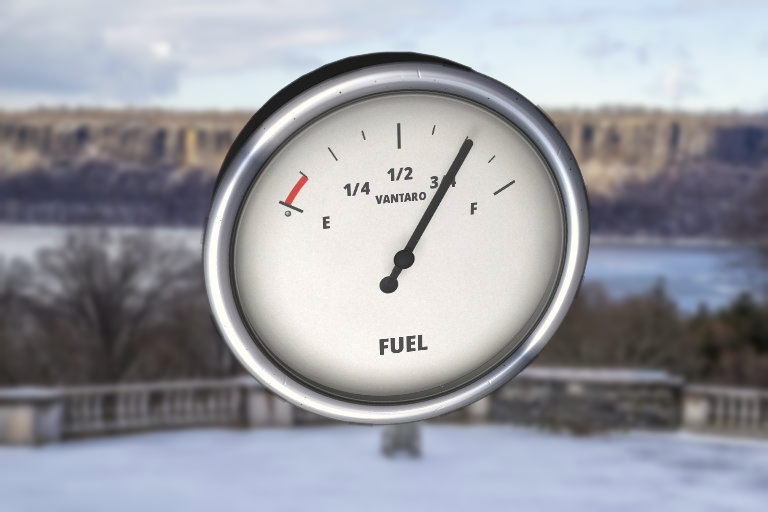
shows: value=0.75
